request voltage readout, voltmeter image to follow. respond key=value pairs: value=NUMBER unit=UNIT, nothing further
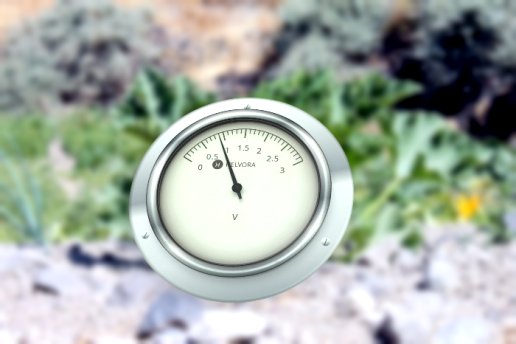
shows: value=0.9 unit=V
